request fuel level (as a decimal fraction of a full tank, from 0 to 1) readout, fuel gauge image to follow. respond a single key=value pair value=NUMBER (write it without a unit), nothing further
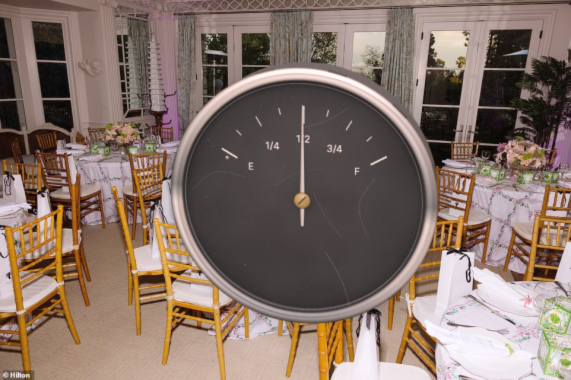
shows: value=0.5
